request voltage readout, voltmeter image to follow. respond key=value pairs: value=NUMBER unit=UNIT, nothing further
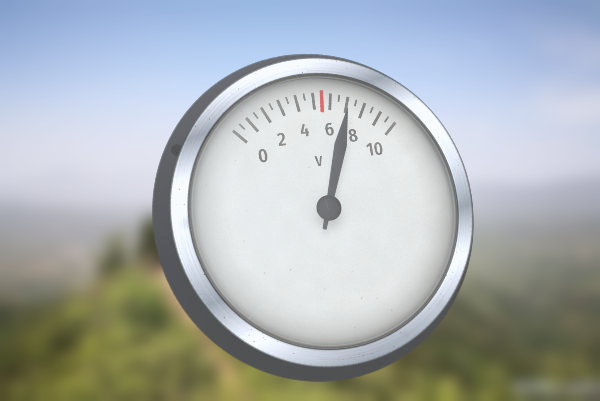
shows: value=7 unit=V
